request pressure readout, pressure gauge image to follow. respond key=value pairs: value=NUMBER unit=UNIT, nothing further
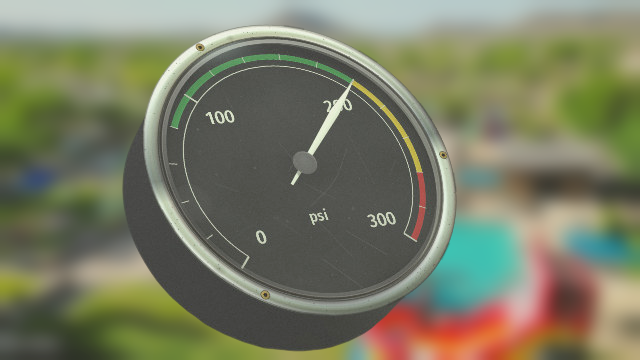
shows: value=200 unit=psi
